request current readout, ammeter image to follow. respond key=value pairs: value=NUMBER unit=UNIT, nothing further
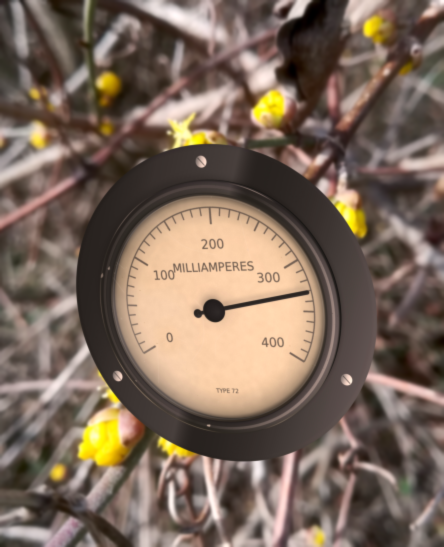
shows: value=330 unit=mA
